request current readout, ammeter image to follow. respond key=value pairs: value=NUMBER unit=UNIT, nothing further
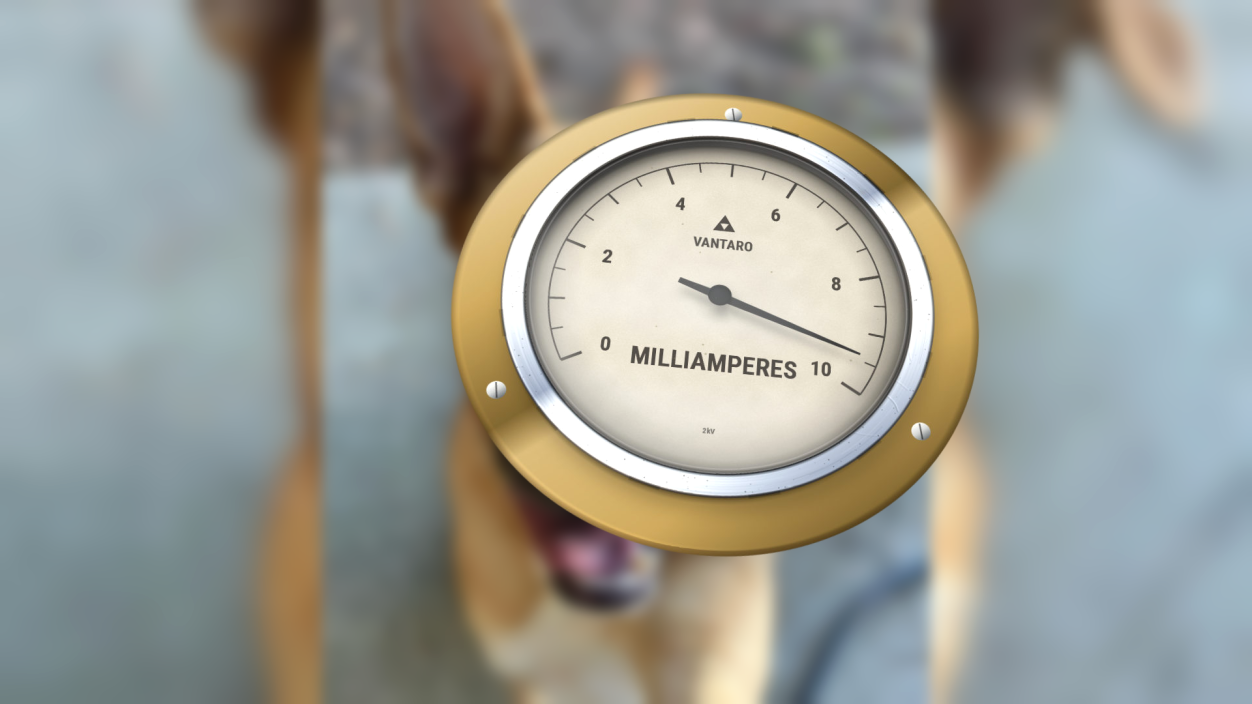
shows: value=9.5 unit=mA
